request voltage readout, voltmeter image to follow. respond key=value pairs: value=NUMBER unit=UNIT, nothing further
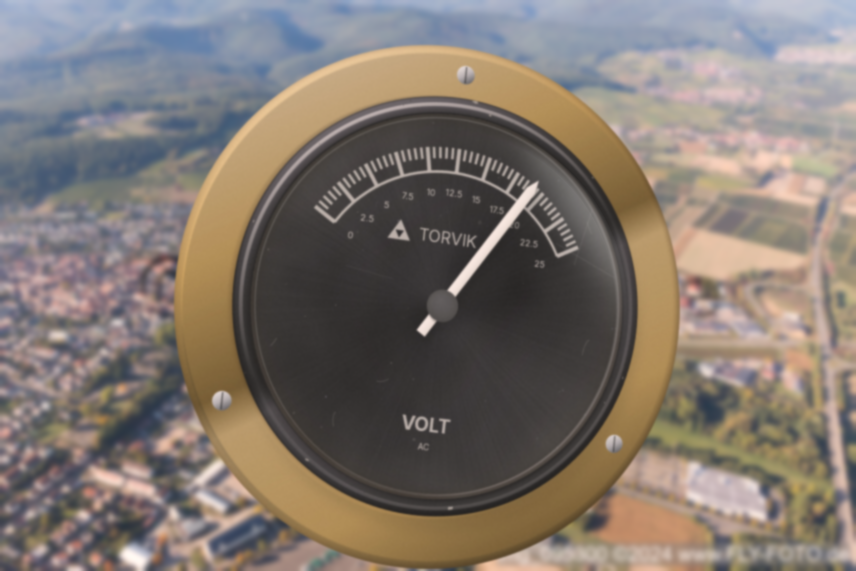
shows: value=19 unit=V
